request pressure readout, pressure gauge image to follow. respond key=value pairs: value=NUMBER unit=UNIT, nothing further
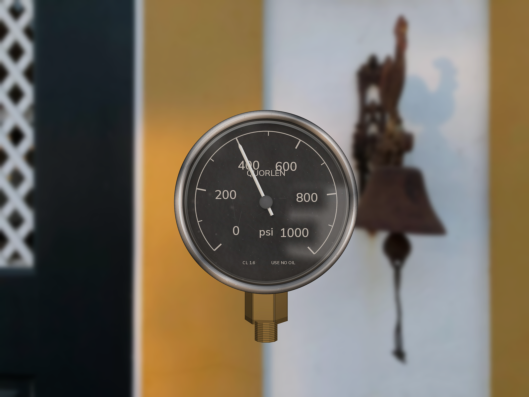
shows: value=400 unit=psi
